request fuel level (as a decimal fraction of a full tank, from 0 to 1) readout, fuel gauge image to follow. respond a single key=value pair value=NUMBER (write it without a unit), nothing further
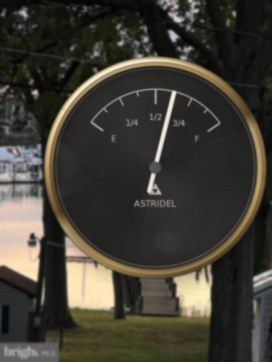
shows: value=0.625
